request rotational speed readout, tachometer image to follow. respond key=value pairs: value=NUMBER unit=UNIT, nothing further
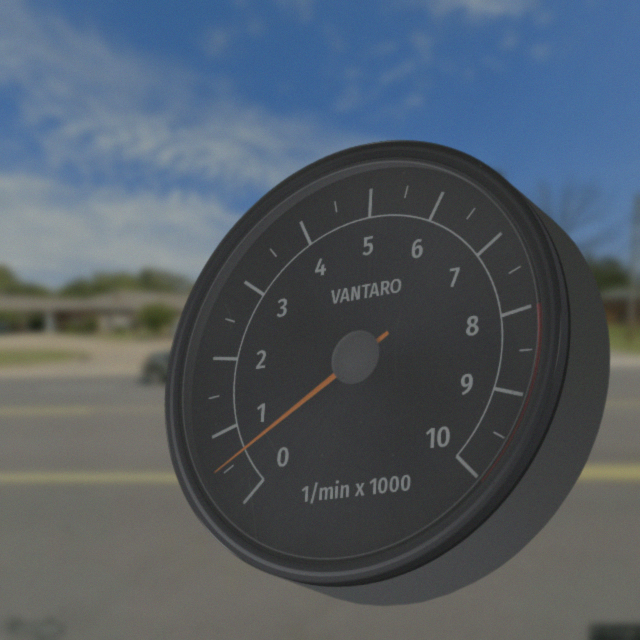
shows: value=500 unit=rpm
